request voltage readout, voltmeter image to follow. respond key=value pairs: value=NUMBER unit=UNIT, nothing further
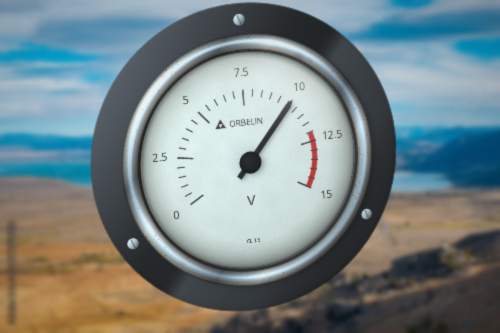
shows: value=10 unit=V
